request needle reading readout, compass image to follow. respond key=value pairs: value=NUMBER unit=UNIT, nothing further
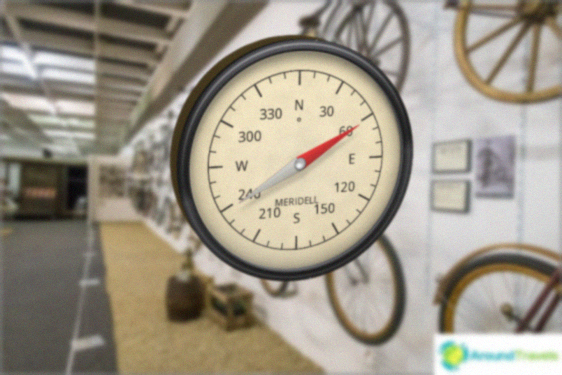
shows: value=60 unit=°
